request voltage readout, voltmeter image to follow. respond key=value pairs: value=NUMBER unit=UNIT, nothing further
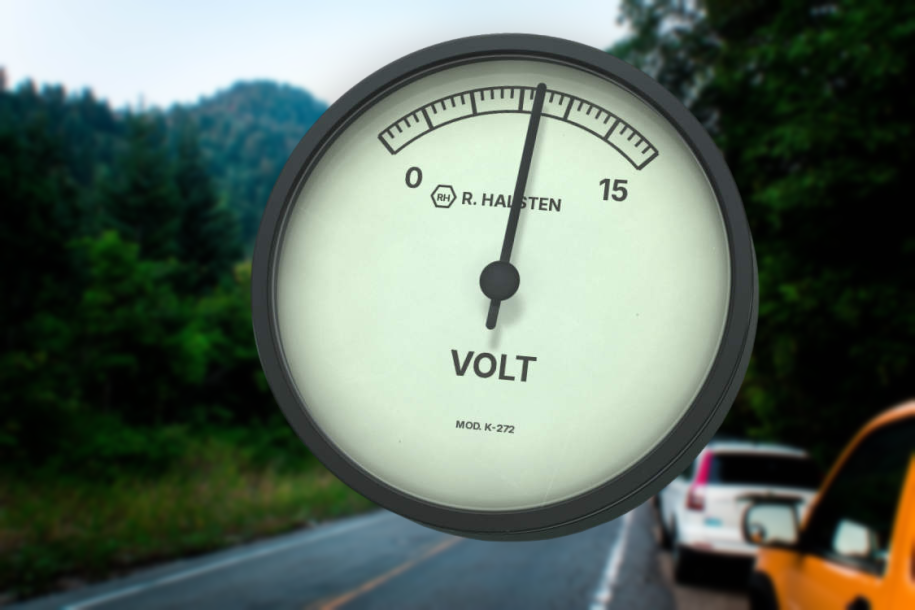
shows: value=8.5 unit=V
